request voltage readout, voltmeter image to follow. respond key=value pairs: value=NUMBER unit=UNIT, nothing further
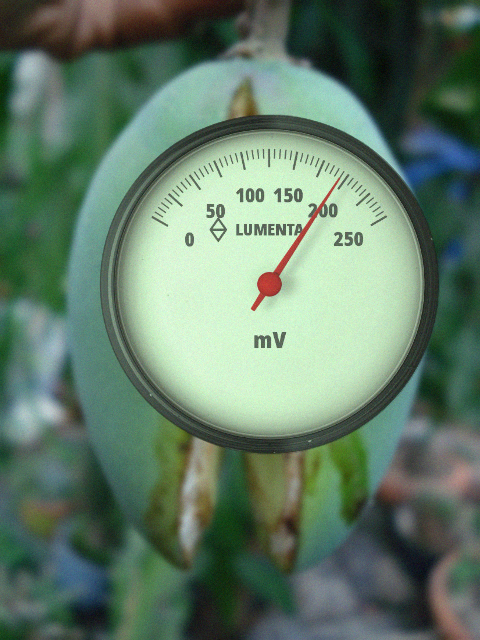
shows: value=195 unit=mV
